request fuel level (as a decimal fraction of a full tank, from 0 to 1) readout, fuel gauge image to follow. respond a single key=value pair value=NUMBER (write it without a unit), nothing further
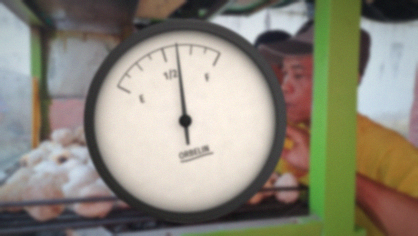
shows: value=0.625
